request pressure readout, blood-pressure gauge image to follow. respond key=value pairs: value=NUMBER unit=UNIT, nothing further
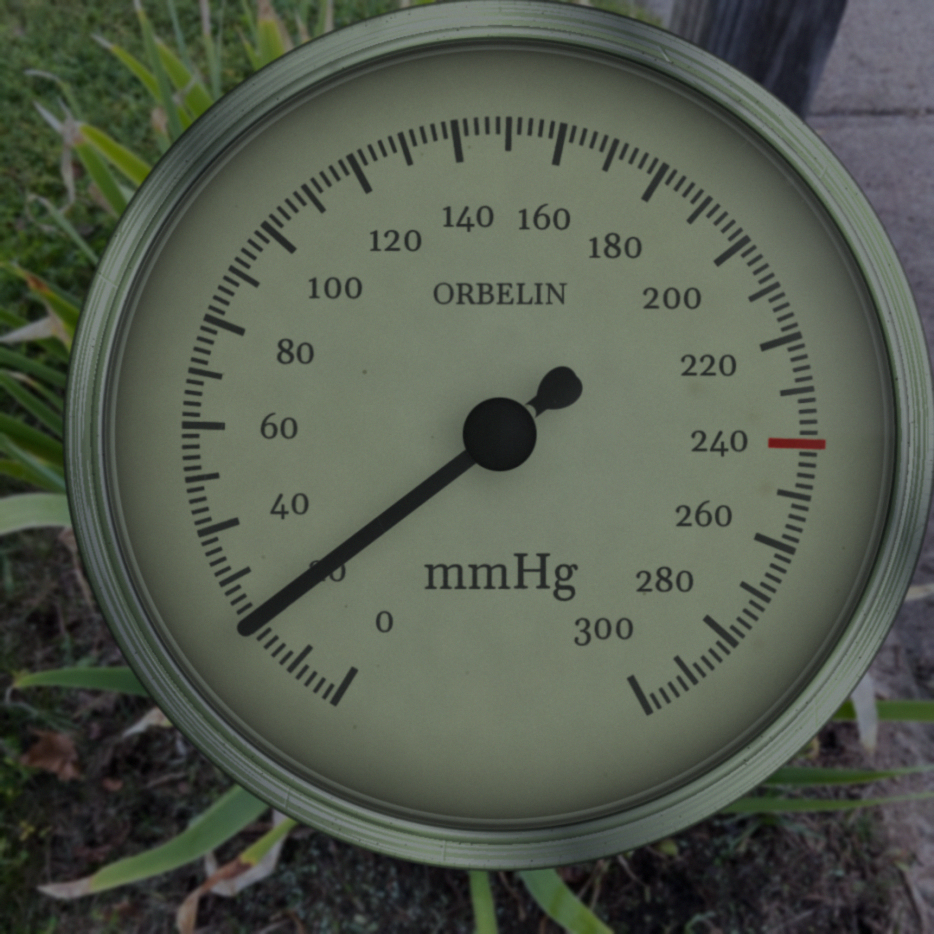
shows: value=21 unit=mmHg
